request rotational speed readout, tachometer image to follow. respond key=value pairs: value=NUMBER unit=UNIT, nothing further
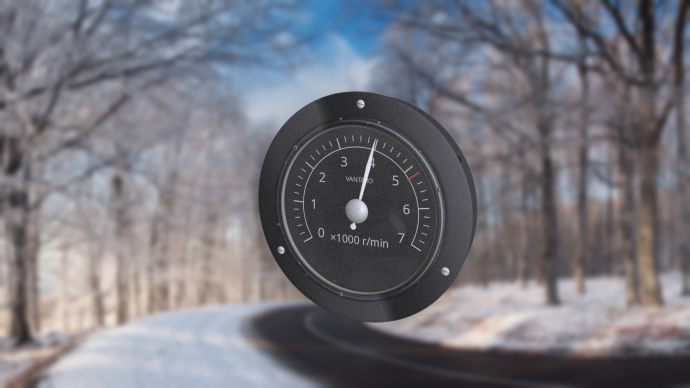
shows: value=4000 unit=rpm
